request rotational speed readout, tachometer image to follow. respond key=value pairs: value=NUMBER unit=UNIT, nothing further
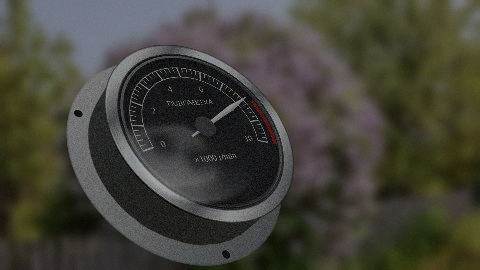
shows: value=8000 unit=rpm
